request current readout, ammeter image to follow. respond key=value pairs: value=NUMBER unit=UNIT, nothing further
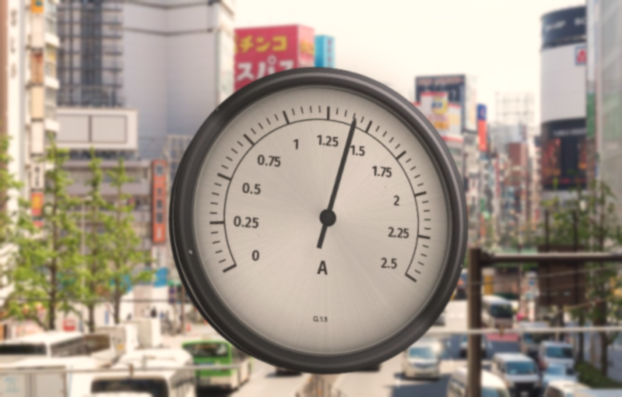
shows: value=1.4 unit=A
